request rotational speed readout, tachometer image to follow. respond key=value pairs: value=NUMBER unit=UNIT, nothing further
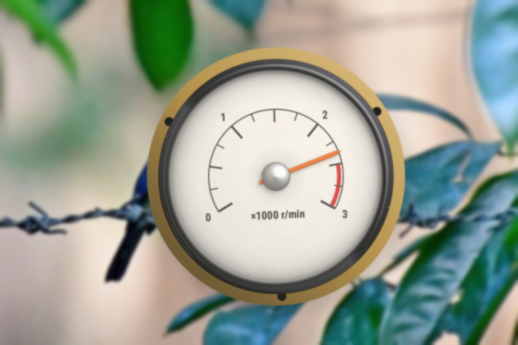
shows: value=2375 unit=rpm
